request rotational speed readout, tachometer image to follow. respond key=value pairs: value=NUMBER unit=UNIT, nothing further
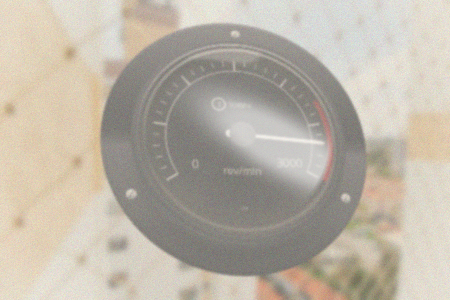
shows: value=2700 unit=rpm
